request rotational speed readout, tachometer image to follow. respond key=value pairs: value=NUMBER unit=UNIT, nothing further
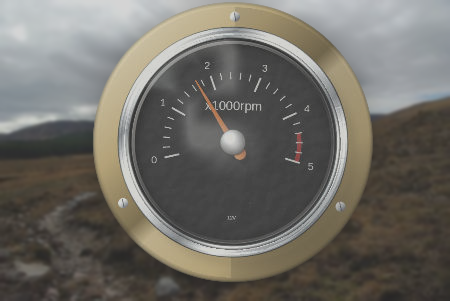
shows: value=1700 unit=rpm
